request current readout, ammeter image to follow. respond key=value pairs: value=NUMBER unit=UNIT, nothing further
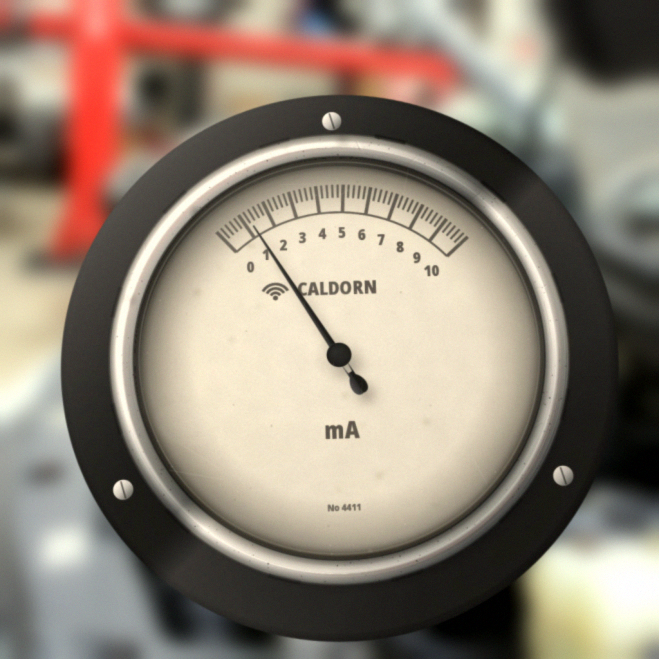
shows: value=1.2 unit=mA
